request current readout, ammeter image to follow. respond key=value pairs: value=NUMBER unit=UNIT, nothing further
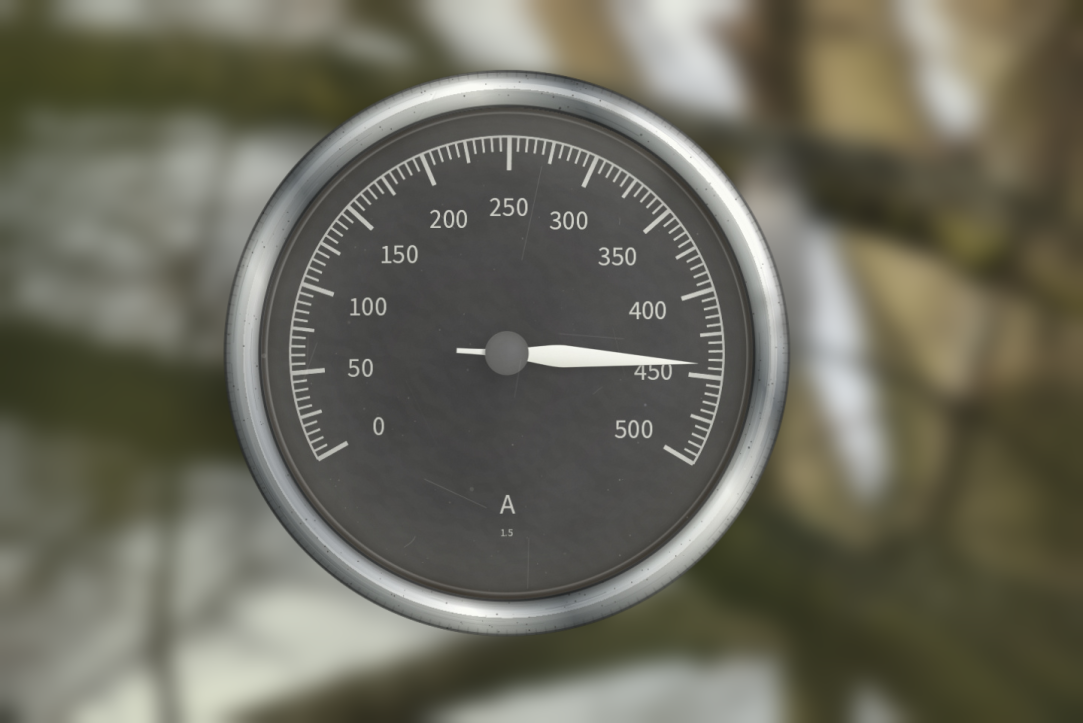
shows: value=442.5 unit=A
